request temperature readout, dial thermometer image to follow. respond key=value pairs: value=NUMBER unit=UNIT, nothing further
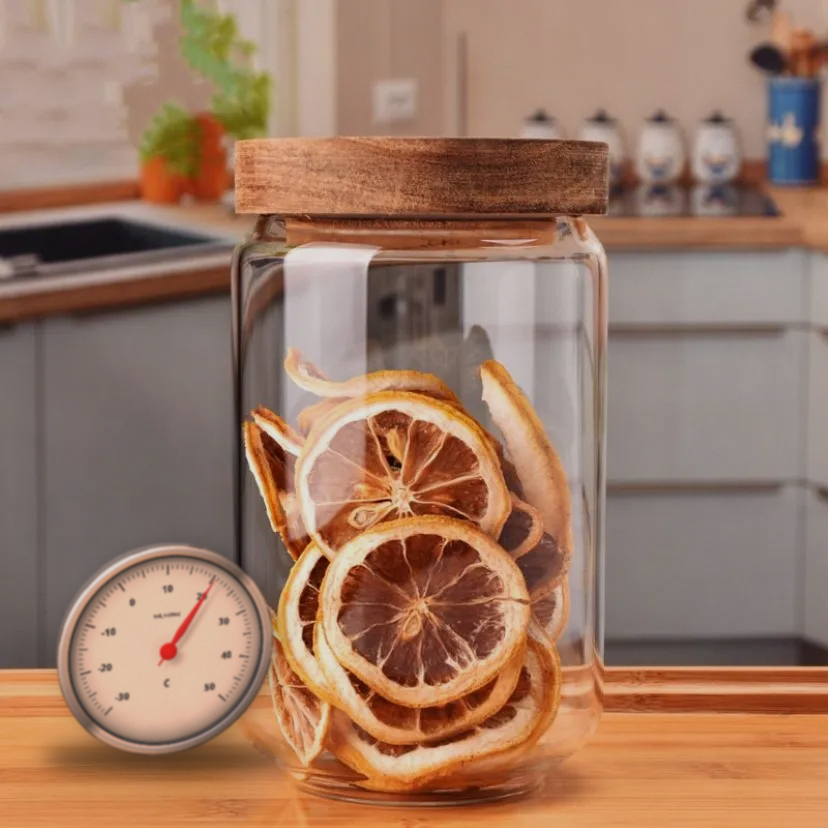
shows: value=20 unit=°C
